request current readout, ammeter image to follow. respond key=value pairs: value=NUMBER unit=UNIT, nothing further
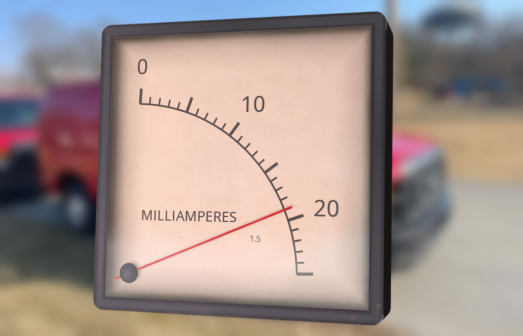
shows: value=19 unit=mA
